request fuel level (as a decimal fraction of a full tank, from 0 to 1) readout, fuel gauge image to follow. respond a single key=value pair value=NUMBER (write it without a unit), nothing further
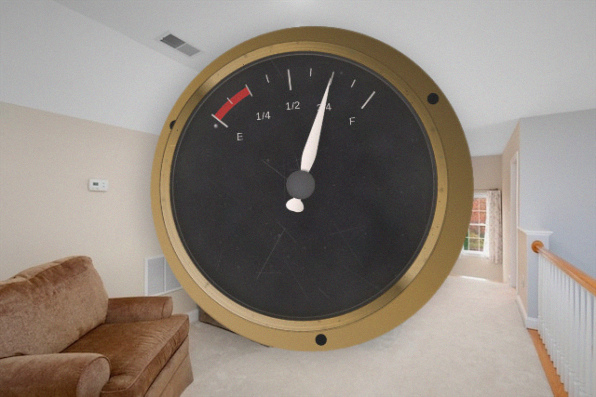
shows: value=0.75
